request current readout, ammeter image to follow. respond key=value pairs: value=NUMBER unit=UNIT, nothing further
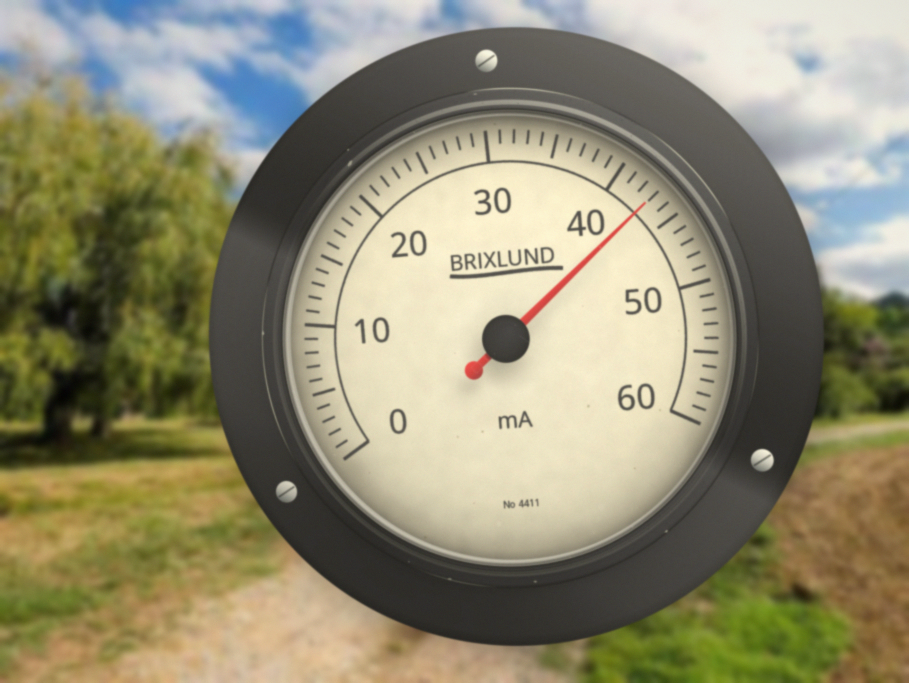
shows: value=43 unit=mA
